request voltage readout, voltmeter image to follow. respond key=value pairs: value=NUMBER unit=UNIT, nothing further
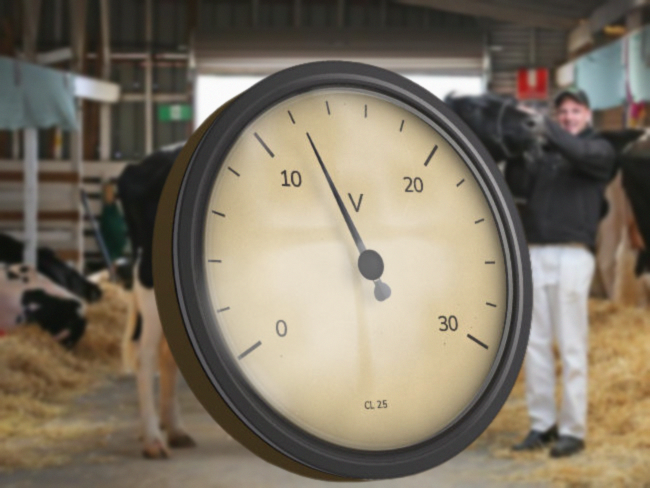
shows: value=12 unit=V
